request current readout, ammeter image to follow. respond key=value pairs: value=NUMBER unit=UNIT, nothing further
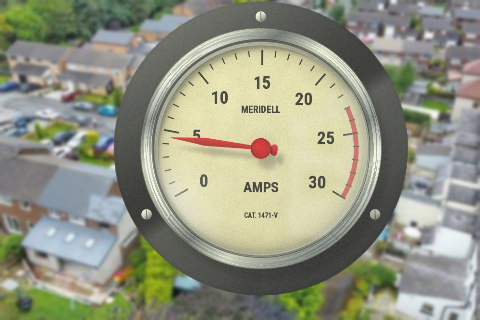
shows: value=4.5 unit=A
